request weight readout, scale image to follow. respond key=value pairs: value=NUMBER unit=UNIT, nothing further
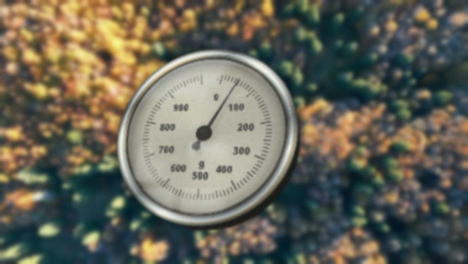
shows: value=50 unit=g
